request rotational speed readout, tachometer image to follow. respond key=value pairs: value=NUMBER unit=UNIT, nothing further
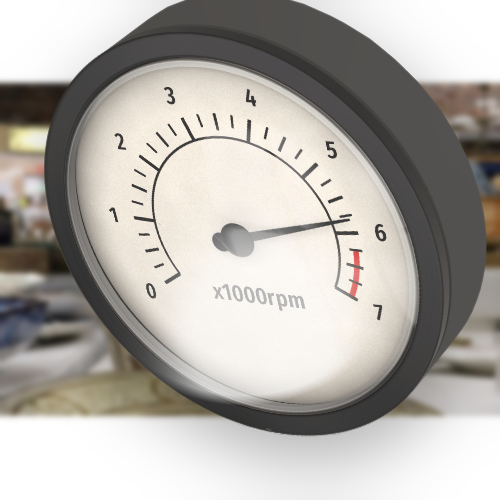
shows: value=5750 unit=rpm
